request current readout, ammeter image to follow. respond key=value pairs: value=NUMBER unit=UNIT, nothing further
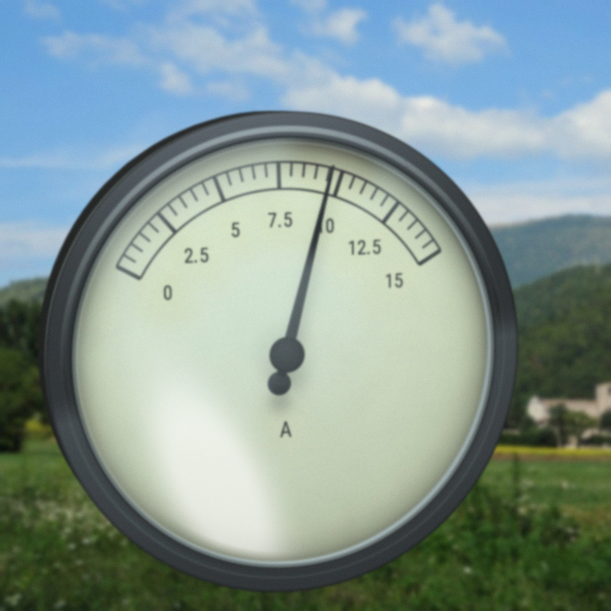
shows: value=9.5 unit=A
